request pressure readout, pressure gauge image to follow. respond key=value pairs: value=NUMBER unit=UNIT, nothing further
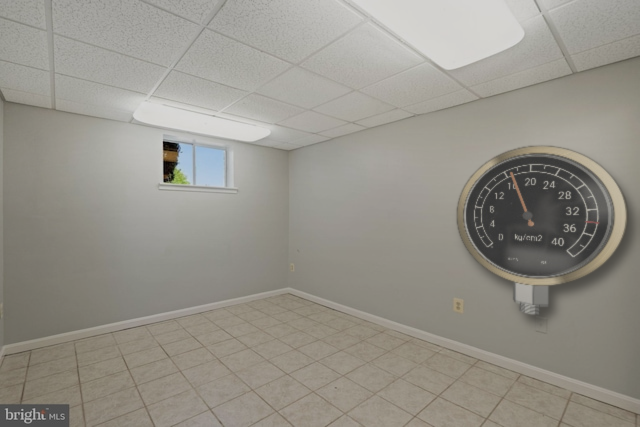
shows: value=17 unit=kg/cm²
